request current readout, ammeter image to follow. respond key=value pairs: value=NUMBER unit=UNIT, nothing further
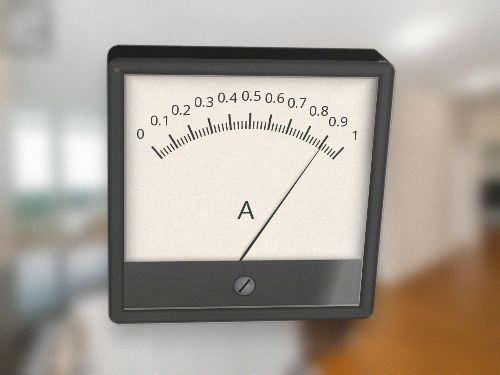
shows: value=0.9 unit=A
